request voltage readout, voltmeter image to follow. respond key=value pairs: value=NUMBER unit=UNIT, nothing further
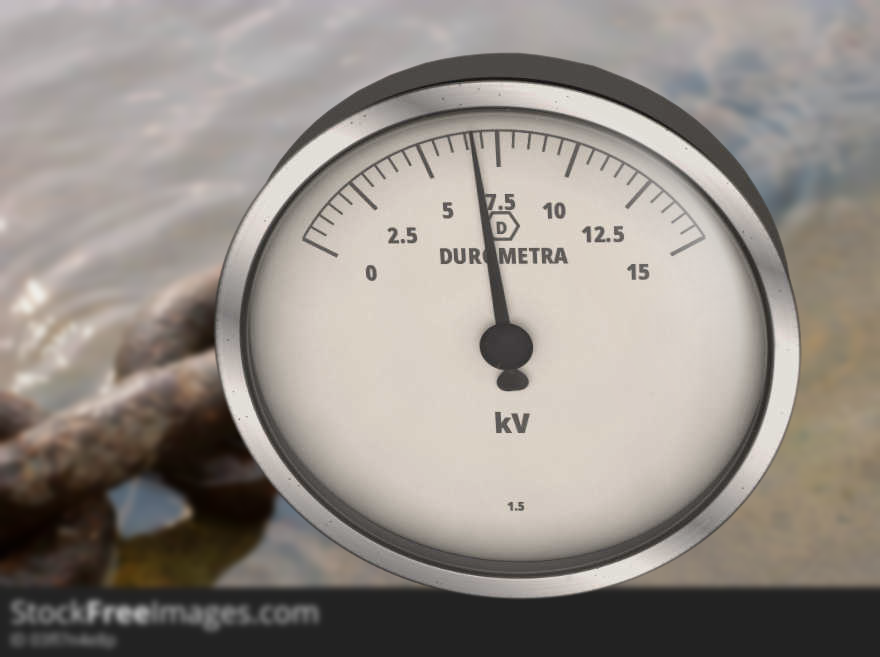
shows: value=6.75 unit=kV
